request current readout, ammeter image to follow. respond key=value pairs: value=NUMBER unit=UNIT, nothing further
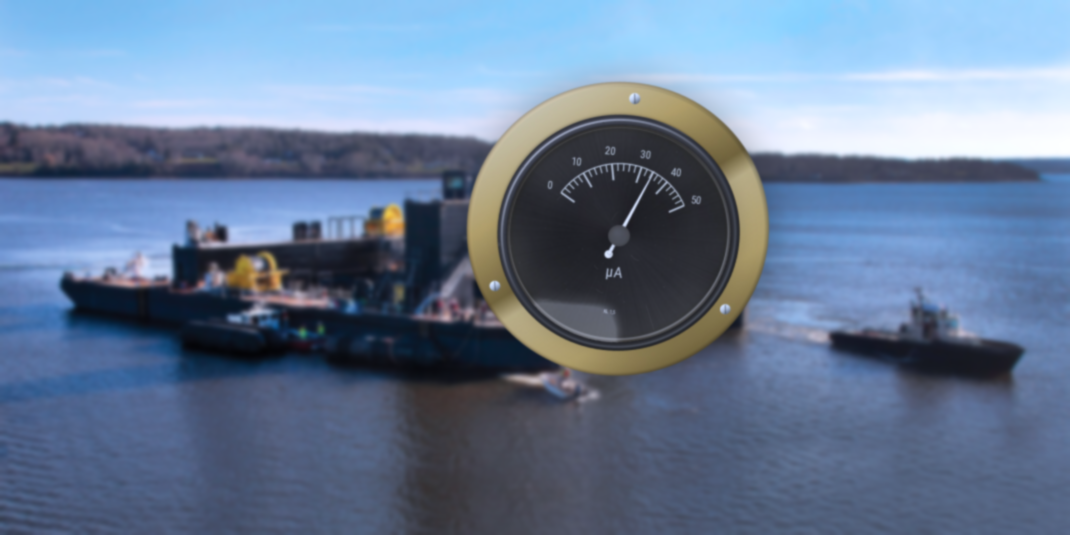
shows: value=34 unit=µA
